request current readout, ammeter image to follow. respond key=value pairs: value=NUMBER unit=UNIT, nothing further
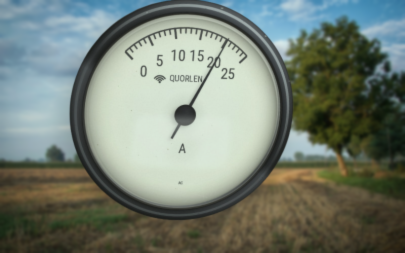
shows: value=20 unit=A
